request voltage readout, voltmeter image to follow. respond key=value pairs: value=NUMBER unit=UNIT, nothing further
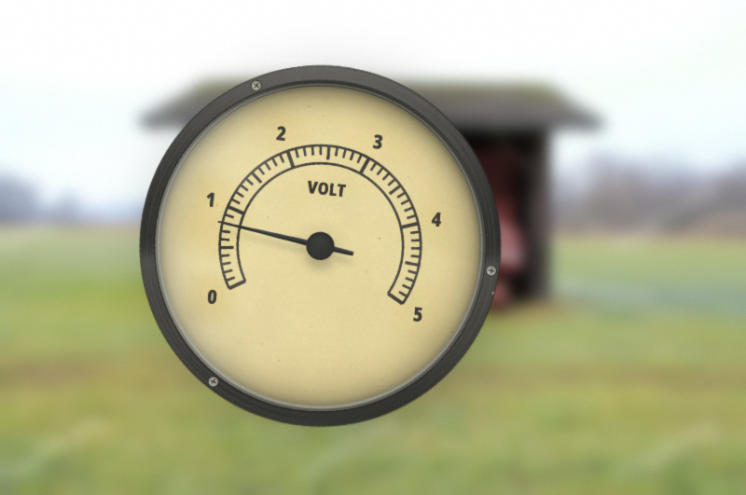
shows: value=0.8 unit=V
